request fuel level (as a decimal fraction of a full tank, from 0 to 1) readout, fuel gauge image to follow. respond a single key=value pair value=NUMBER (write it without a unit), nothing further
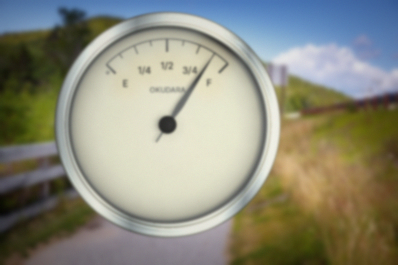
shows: value=0.875
